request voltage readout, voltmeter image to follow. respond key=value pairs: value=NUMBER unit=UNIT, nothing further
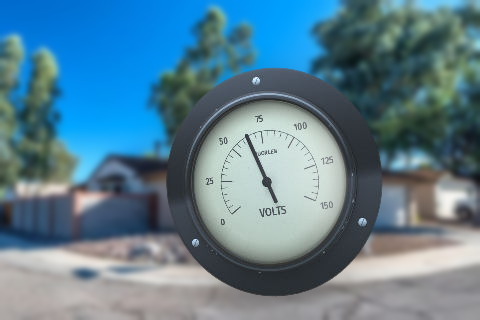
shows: value=65 unit=V
